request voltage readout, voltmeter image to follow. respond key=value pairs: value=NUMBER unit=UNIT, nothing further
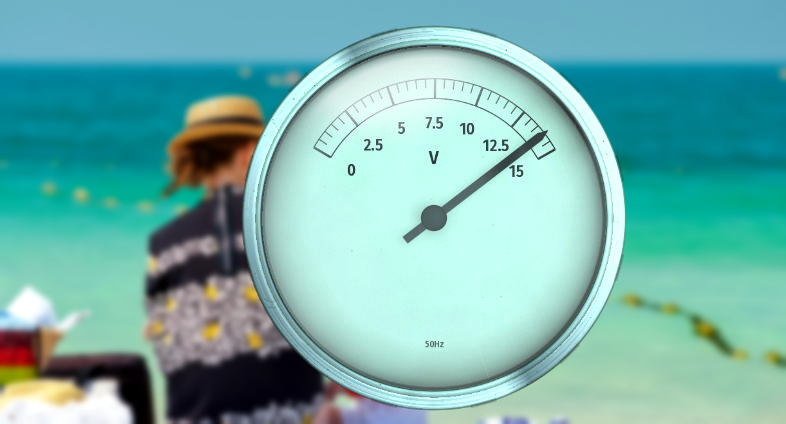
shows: value=14 unit=V
